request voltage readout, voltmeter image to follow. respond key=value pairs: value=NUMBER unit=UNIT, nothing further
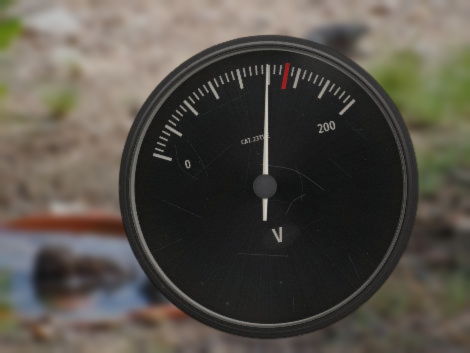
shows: value=125 unit=V
